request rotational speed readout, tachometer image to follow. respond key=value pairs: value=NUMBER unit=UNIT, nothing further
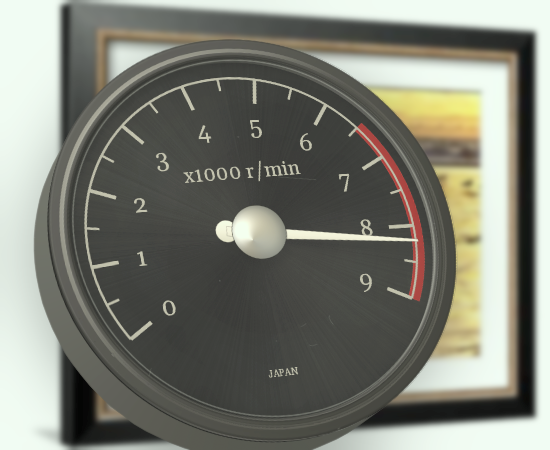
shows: value=8250 unit=rpm
